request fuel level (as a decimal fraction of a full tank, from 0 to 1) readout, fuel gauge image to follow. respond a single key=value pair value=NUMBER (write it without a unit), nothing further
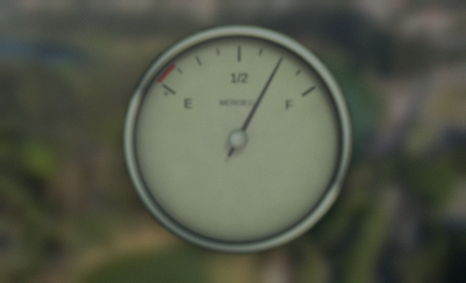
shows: value=0.75
